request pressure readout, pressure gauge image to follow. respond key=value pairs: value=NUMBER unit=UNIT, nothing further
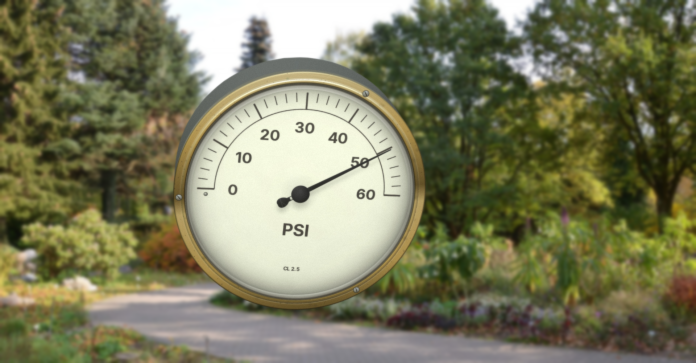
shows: value=50 unit=psi
